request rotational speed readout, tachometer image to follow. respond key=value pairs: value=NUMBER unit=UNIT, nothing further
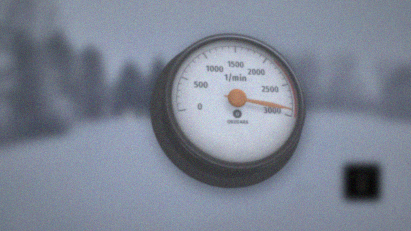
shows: value=2900 unit=rpm
